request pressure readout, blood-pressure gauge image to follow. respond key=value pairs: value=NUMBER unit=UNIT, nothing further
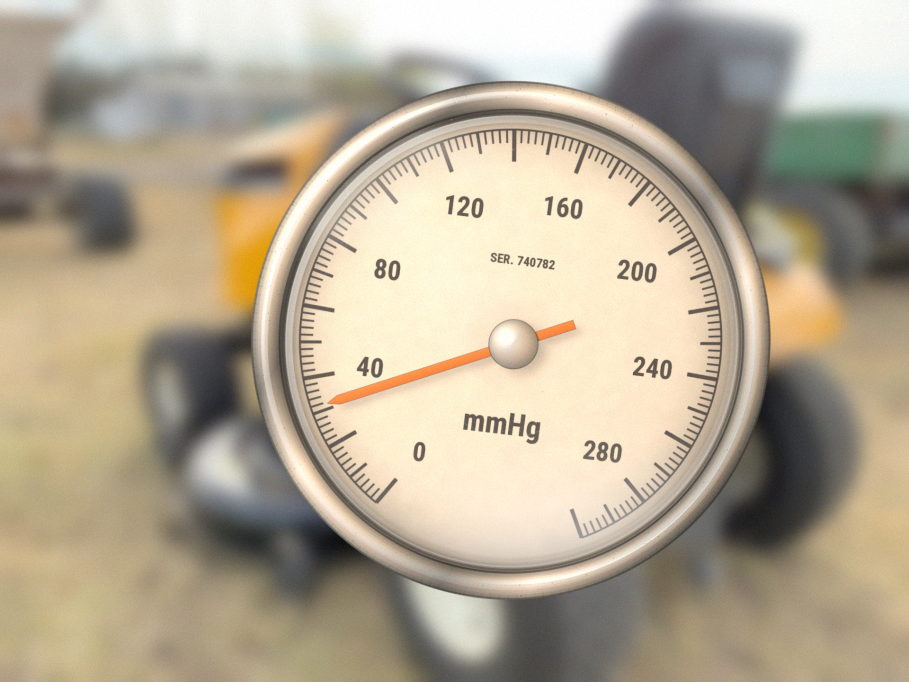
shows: value=32 unit=mmHg
